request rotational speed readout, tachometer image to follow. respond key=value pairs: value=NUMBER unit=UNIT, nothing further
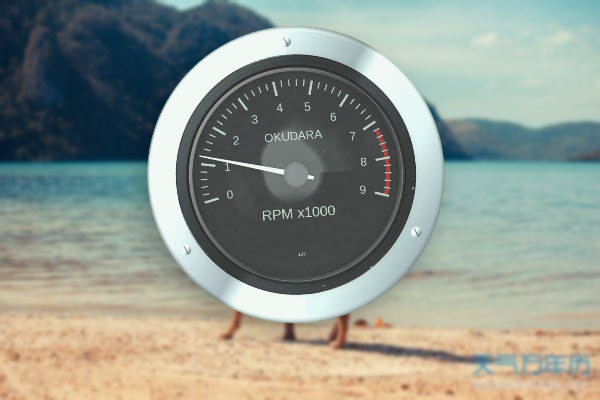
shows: value=1200 unit=rpm
